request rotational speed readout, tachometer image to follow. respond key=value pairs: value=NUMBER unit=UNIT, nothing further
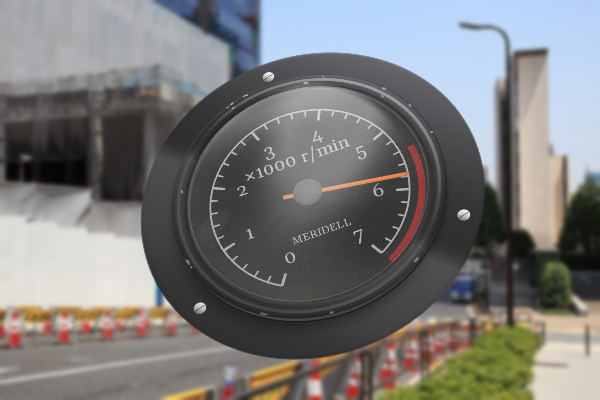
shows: value=5800 unit=rpm
